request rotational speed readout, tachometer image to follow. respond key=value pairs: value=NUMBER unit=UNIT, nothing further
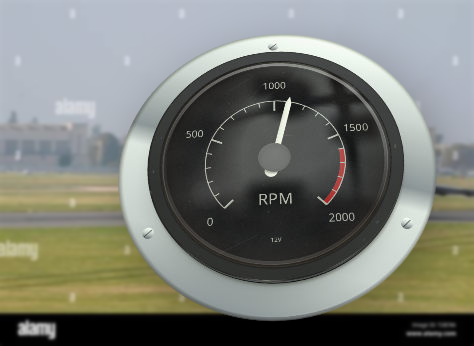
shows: value=1100 unit=rpm
